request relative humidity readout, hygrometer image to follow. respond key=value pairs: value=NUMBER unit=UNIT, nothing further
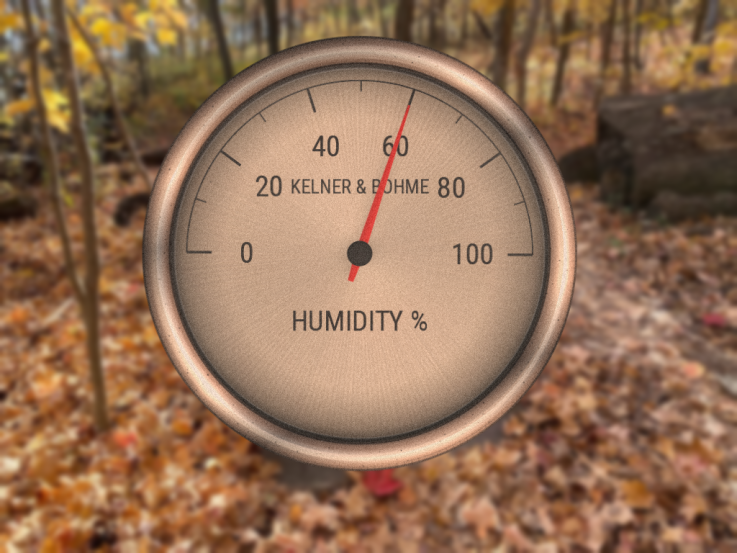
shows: value=60 unit=%
